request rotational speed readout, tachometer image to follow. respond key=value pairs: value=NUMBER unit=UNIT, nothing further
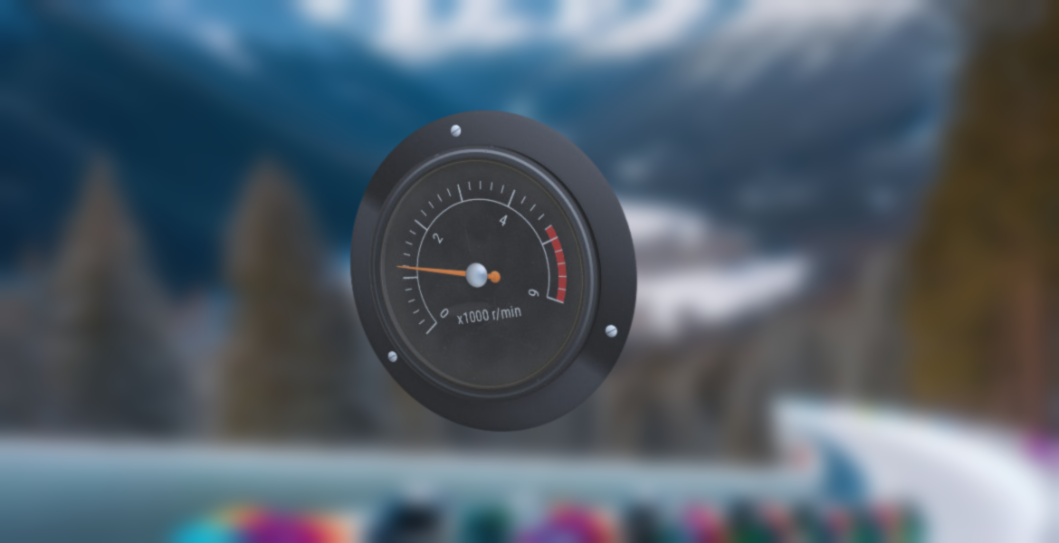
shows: value=1200 unit=rpm
